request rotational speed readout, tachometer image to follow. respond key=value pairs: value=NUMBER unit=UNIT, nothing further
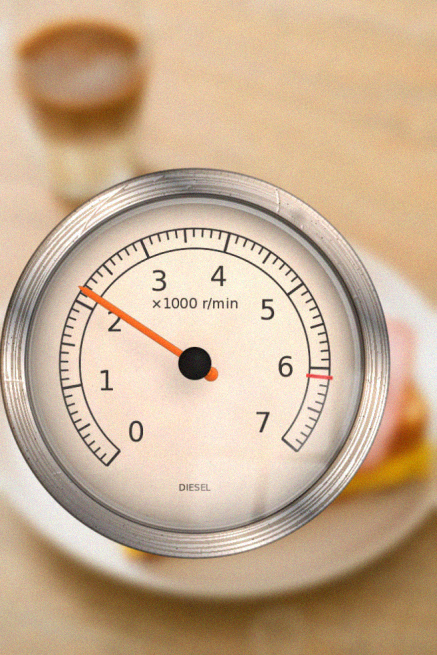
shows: value=2150 unit=rpm
